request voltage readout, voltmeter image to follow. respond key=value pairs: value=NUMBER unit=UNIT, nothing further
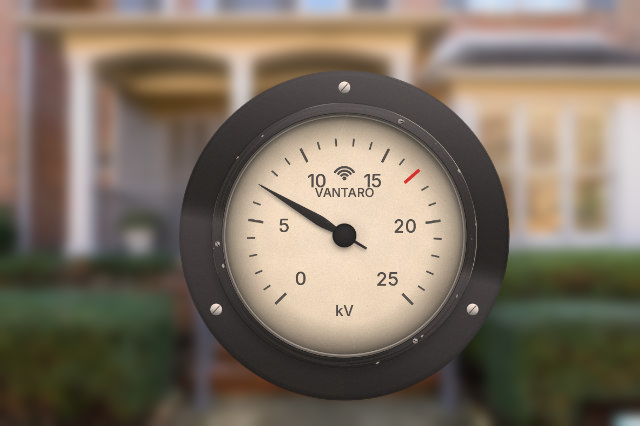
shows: value=7 unit=kV
